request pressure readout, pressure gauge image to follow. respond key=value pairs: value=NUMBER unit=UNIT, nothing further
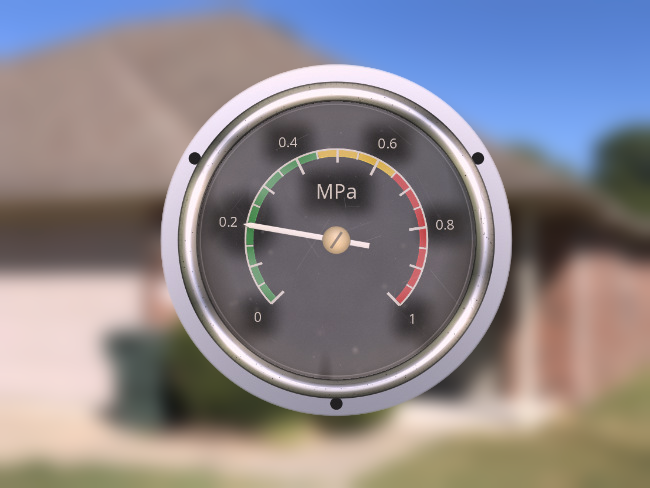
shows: value=0.2 unit=MPa
